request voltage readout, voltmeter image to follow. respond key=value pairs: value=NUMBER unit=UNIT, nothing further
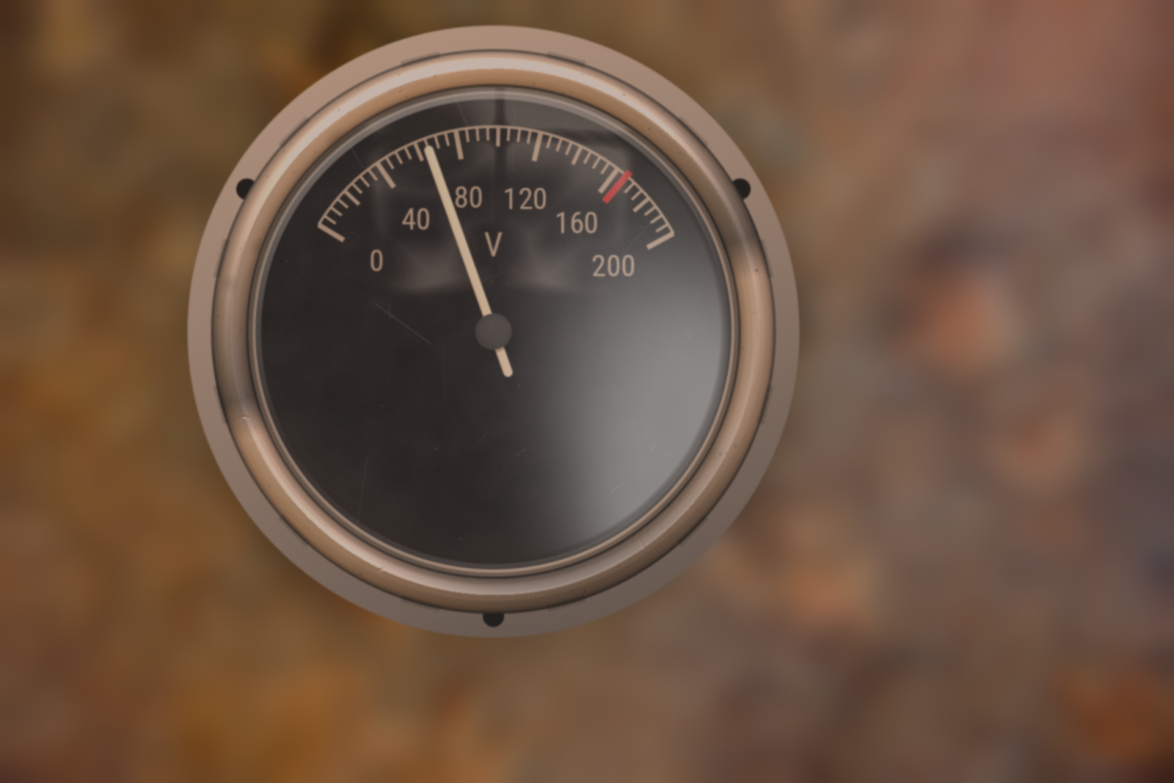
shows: value=65 unit=V
